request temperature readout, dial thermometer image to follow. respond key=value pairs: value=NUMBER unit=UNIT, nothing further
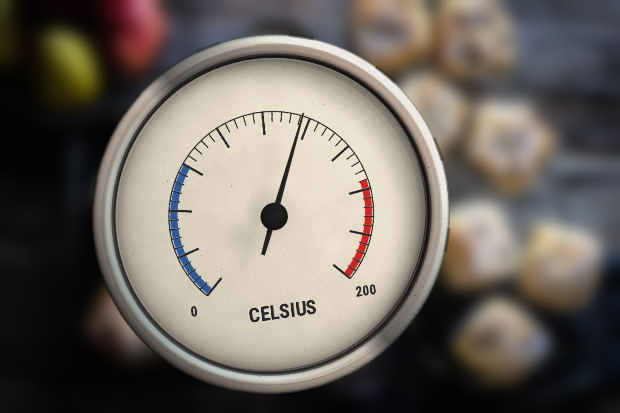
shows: value=116 unit=°C
